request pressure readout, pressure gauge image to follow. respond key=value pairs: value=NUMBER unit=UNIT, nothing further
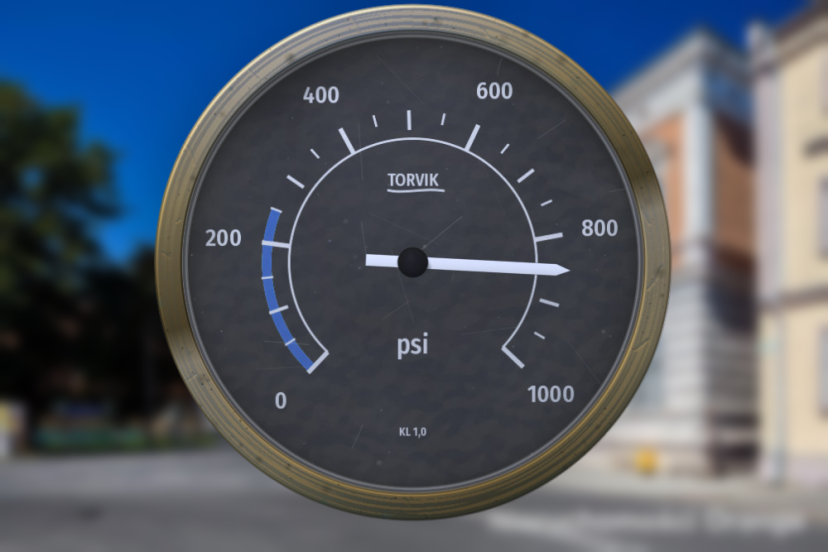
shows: value=850 unit=psi
